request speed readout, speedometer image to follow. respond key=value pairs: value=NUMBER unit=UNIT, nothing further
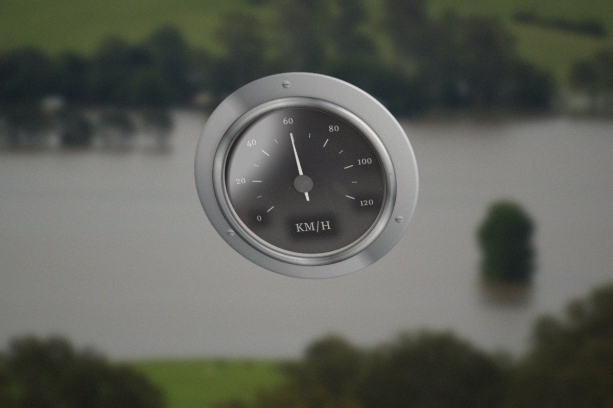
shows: value=60 unit=km/h
